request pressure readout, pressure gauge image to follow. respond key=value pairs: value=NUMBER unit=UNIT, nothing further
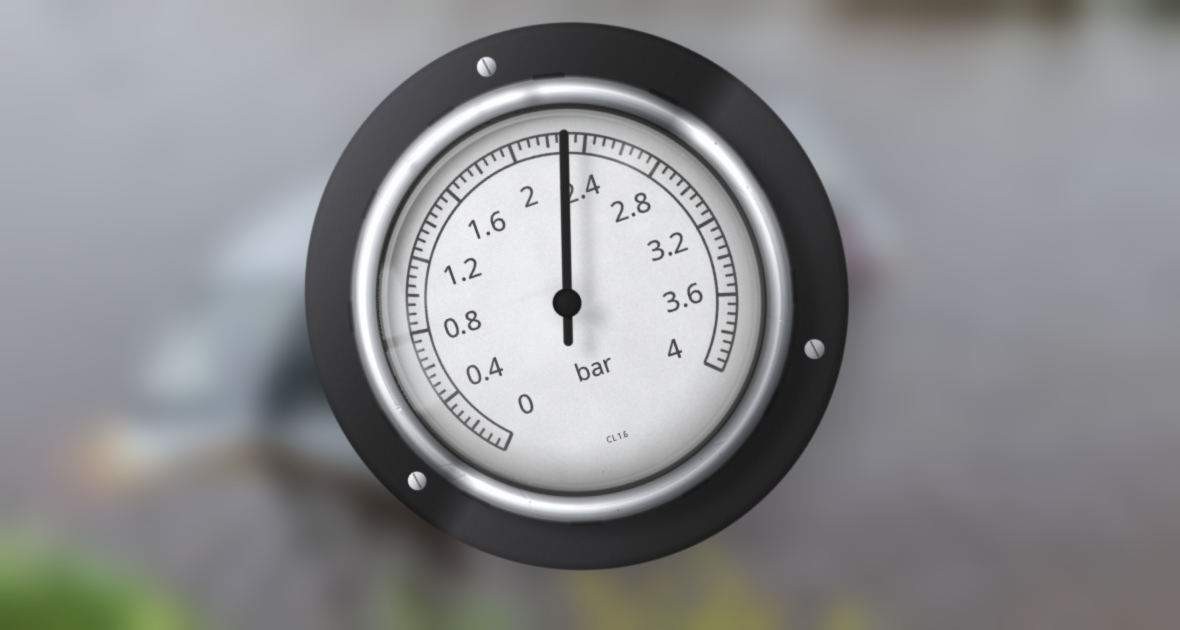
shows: value=2.3 unit=bar
